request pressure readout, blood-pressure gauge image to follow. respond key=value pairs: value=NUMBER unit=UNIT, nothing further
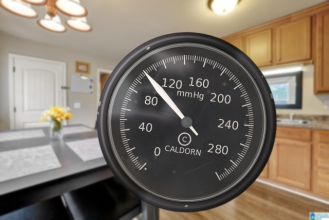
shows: value=100 unit=mmHg
